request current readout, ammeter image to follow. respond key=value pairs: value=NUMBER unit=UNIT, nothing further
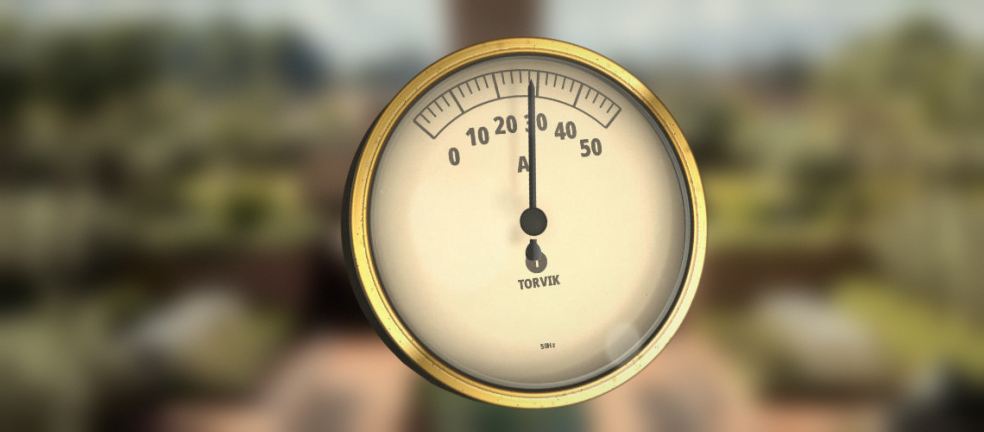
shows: value=28 unit=A
